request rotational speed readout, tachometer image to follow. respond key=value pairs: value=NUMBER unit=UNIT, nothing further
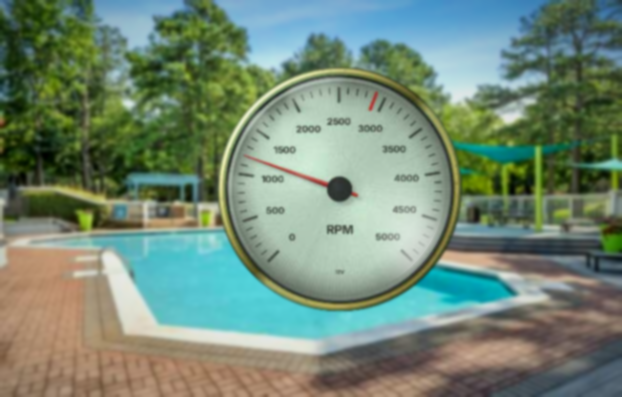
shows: value=1200 unit=rpm
